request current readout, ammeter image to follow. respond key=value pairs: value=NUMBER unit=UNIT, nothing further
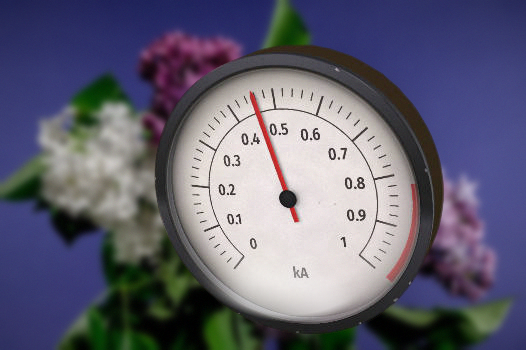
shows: value=0.46 unit=kA
